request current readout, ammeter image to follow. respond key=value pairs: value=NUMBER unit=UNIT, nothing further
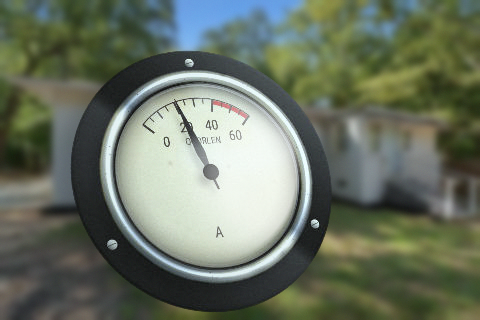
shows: value=20 unit=A
